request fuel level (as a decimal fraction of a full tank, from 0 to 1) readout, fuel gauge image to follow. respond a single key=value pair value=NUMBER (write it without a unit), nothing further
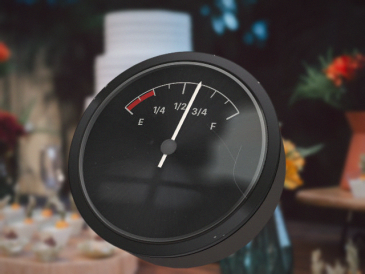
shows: value=0.625
